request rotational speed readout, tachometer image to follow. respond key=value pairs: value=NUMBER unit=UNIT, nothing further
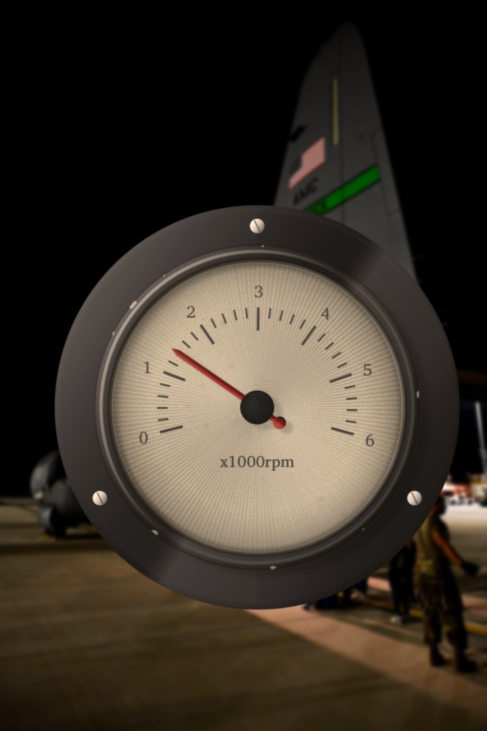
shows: value=1400 unit=rpm
